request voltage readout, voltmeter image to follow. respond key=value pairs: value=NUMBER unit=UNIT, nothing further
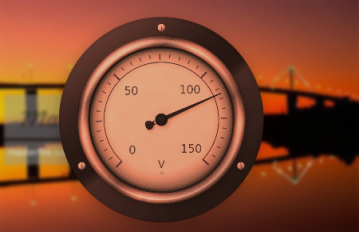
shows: value=112.5 unit=V
